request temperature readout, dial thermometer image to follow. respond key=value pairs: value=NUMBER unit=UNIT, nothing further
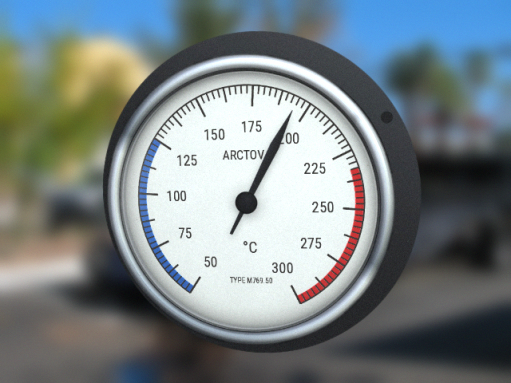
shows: value=195 unit=°C
